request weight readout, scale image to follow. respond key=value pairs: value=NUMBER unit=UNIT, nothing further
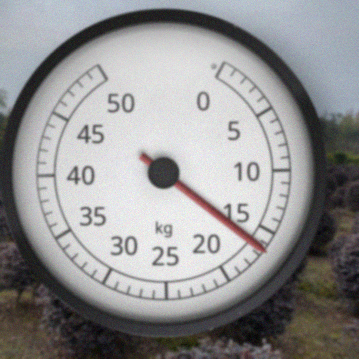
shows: value=16.5 unit=kg
